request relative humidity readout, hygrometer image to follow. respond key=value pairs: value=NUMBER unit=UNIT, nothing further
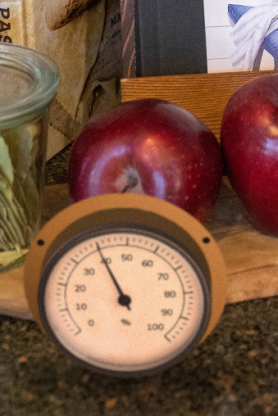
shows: value=40 unit=%
